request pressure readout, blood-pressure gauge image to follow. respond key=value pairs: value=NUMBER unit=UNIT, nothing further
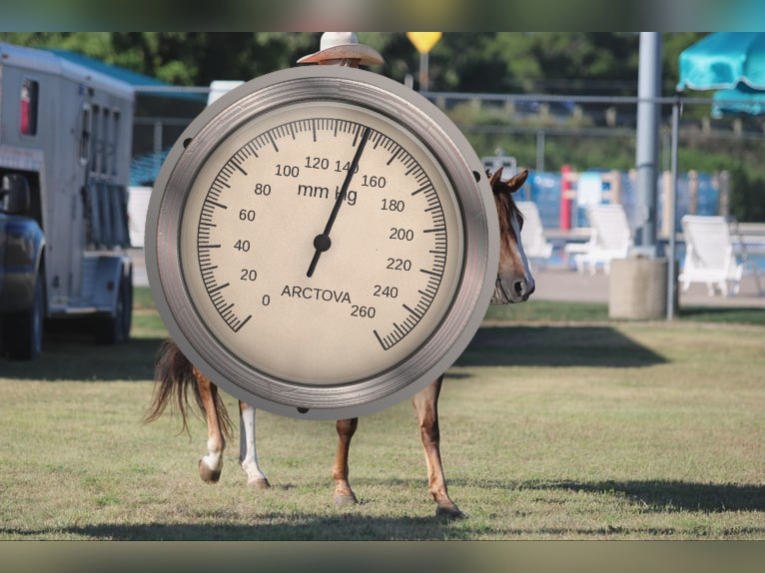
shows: value=144 unit=mmHg
